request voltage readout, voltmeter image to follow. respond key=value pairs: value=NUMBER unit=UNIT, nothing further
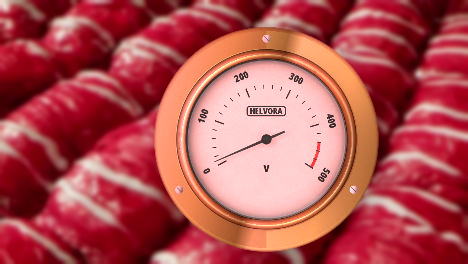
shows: value=10 unit=V
